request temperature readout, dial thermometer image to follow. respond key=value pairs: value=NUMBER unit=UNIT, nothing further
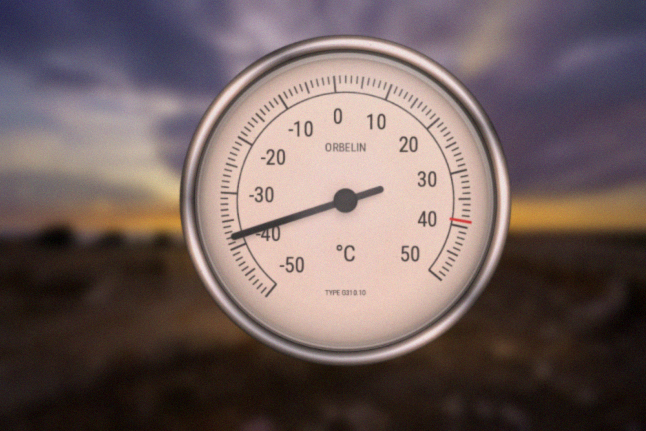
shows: value=-38 unit=°C
